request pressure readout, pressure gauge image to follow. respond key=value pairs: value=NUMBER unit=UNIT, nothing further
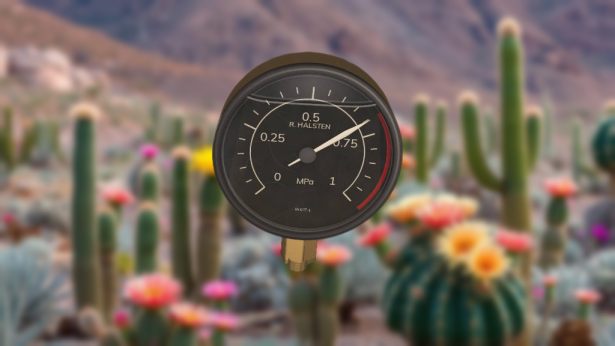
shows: value=0.7 unit=MPa
